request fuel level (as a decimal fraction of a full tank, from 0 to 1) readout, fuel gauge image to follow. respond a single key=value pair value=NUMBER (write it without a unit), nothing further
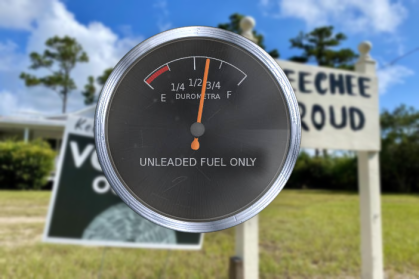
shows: value=0.625
